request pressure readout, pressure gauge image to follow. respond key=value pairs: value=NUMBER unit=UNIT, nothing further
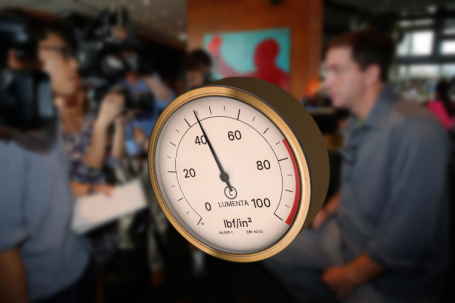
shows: value=45 unit=psi
